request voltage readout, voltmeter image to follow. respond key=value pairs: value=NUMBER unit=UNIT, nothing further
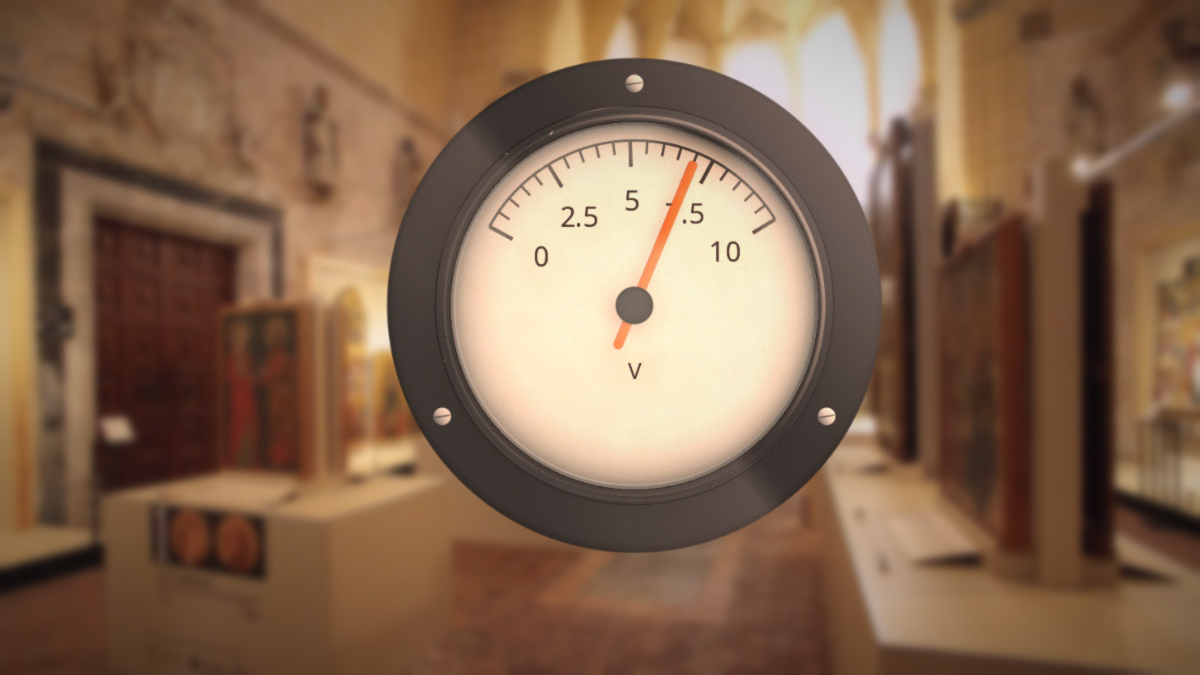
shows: value=7 unit=V
